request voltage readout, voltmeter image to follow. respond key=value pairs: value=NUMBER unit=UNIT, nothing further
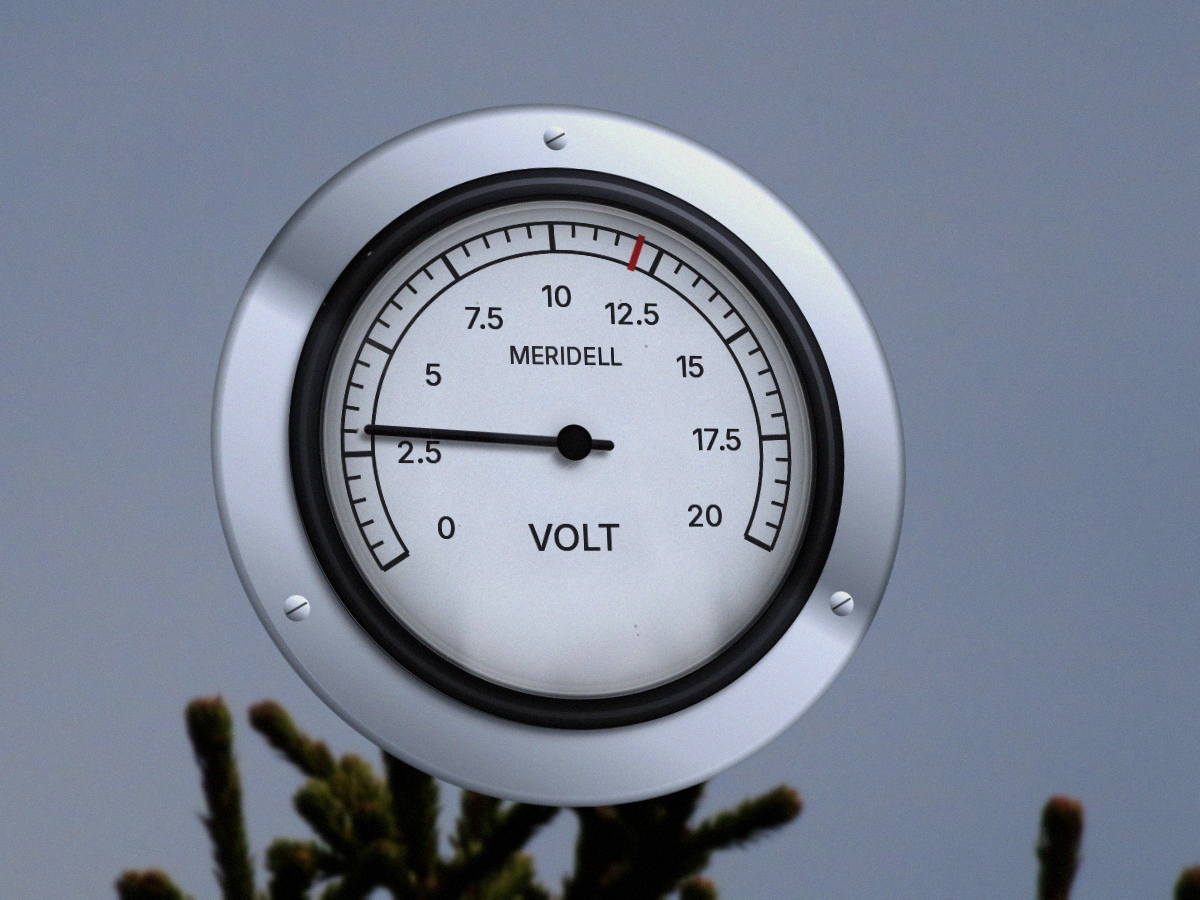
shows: value=3 unit=V
